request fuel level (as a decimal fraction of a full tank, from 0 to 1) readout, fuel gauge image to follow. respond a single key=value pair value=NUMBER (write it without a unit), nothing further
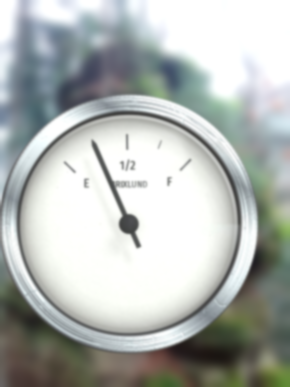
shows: value=0.25
